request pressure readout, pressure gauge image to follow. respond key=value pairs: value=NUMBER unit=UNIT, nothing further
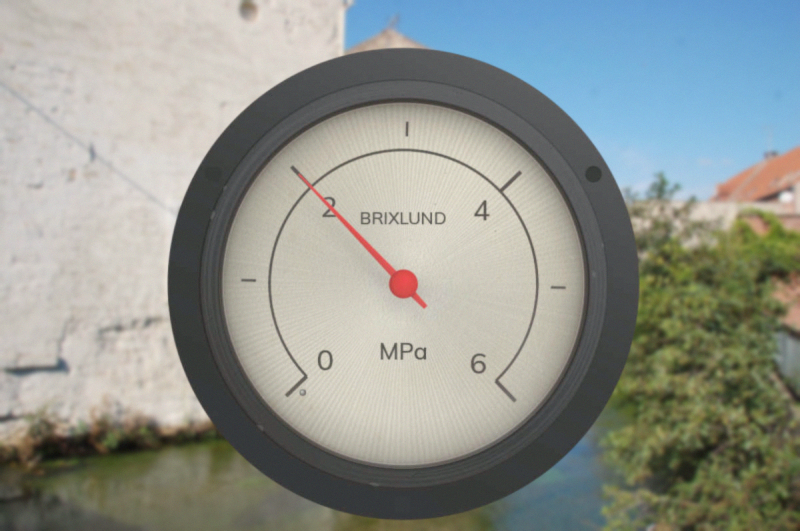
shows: value=2 unit=MPa
